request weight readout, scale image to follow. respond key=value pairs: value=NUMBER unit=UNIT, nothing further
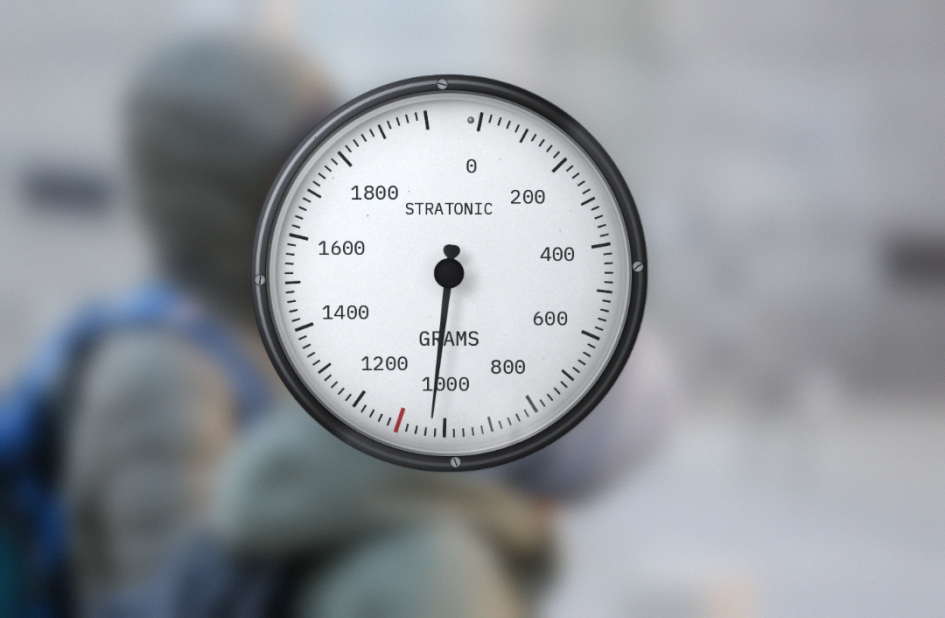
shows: value=1030 unit=g
